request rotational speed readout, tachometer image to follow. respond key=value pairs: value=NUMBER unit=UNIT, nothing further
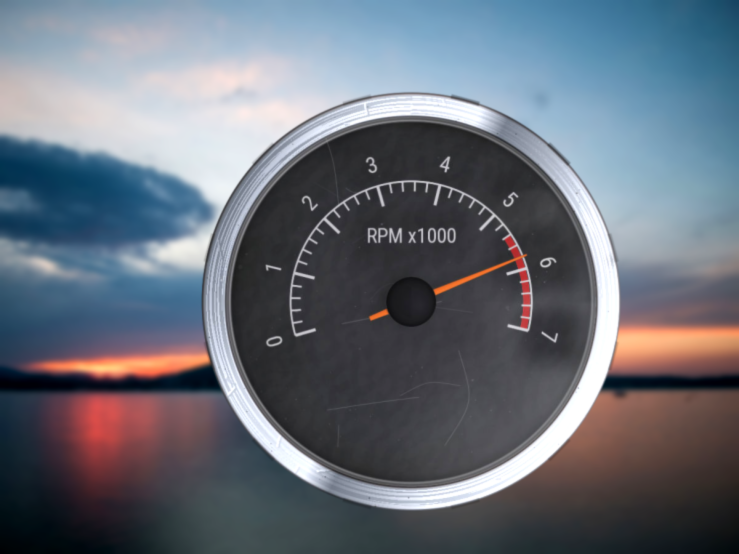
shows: value=5800 unit=rpm
